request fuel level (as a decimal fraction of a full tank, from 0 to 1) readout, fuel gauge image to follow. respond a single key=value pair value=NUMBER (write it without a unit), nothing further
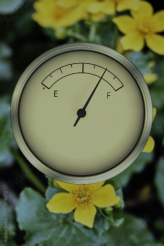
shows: value=0.75
